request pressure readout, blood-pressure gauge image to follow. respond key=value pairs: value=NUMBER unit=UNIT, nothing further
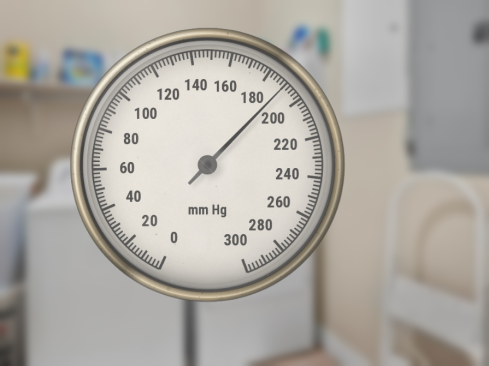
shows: value=190 unit=mmHg
